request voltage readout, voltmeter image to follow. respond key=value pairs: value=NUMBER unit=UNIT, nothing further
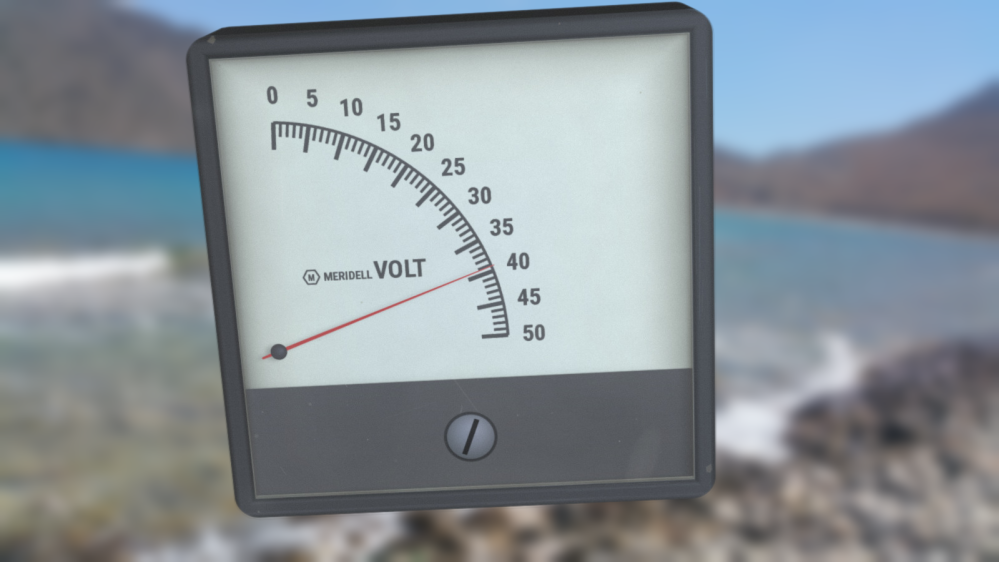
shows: value=39 unit=V
